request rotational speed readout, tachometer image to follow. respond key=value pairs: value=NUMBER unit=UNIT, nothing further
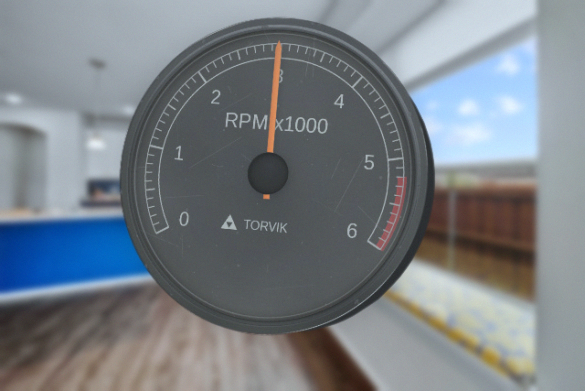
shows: value=3000 unit=rpm
